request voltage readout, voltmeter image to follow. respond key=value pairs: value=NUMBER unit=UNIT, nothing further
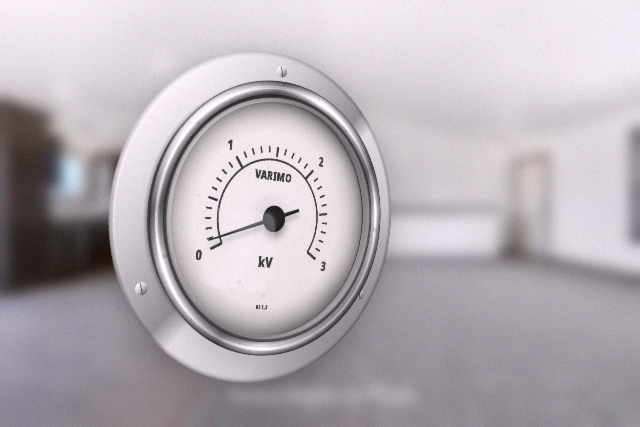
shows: value=0.1 unit=kV
